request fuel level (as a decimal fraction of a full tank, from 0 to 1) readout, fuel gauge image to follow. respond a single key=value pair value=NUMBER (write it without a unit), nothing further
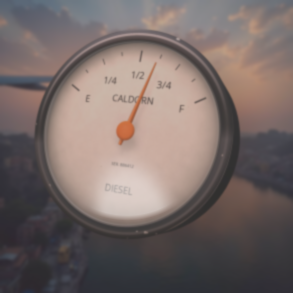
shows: value=0.625
